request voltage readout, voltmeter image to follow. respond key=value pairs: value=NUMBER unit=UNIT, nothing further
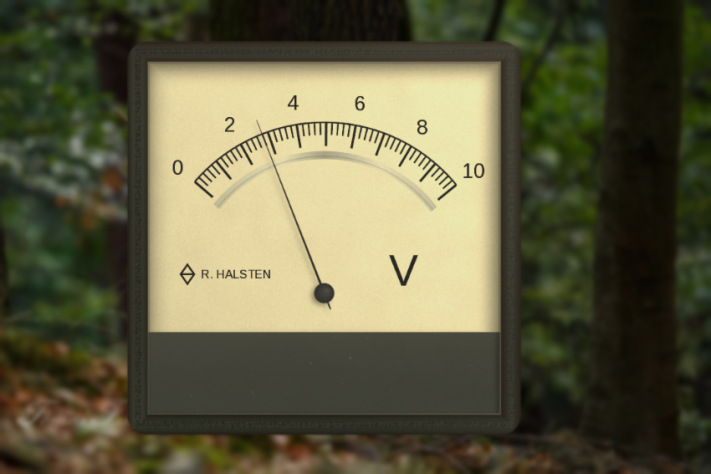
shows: value=2.8 unit=V
